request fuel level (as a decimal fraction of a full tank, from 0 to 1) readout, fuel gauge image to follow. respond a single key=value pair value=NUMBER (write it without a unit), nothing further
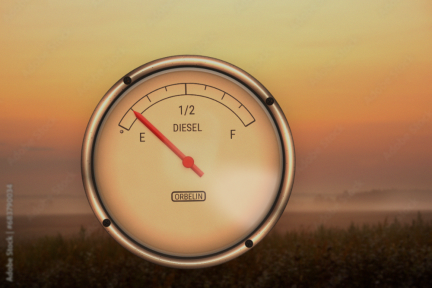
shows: value=0.125
